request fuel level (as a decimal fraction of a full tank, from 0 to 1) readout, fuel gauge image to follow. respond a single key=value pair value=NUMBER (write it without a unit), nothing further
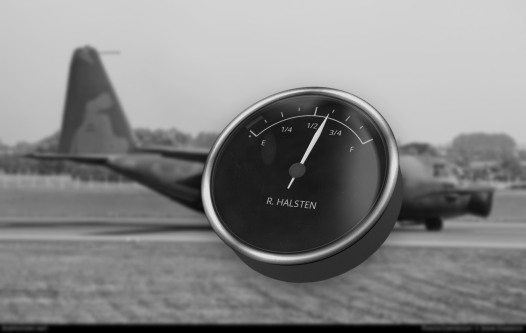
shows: value=0.625
